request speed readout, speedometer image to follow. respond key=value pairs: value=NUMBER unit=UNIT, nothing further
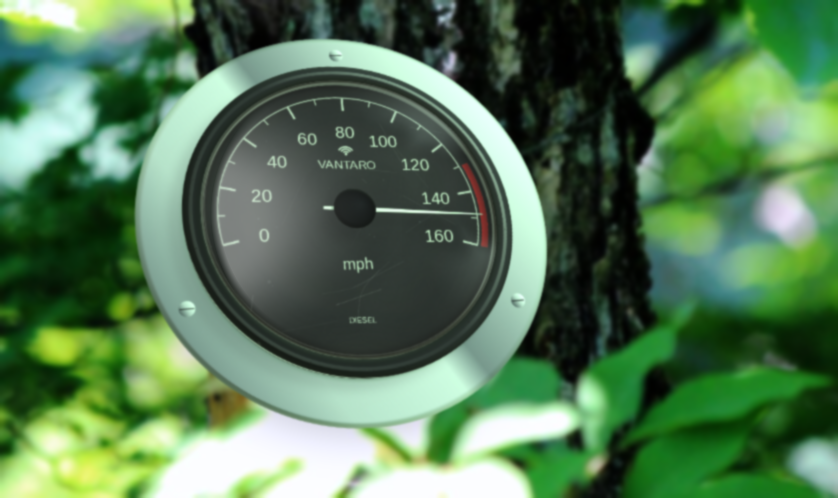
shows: value=150 unit=mph
